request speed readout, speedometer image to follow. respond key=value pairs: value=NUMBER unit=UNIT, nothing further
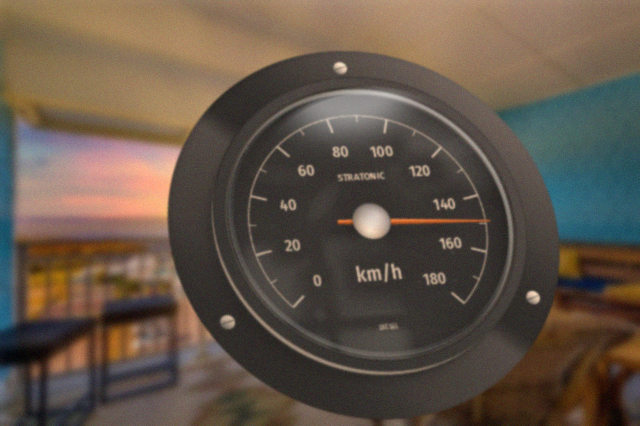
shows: value=150 unit=km/h
